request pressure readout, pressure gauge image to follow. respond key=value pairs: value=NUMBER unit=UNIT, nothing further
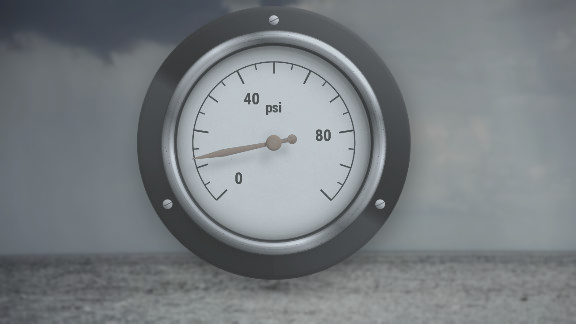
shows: value=12.5 unit=psi
